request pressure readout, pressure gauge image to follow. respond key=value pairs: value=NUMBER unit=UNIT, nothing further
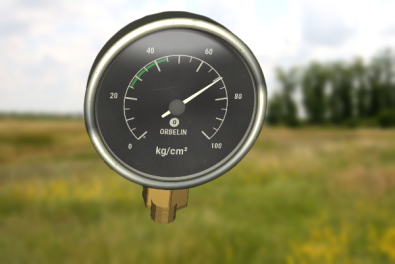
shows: value=70 unit=kg/cm²
